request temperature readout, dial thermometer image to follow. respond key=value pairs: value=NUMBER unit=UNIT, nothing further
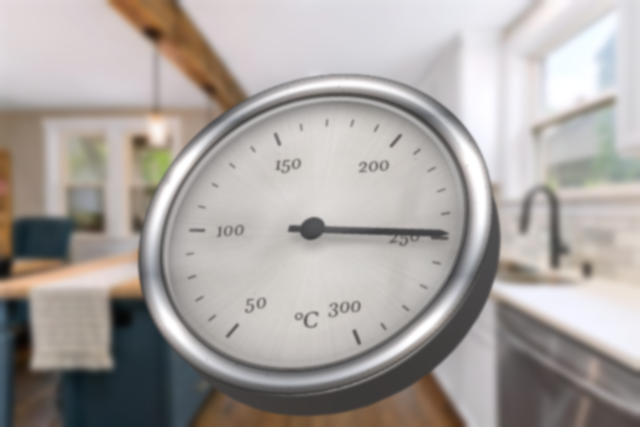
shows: value=250 unit=°C
